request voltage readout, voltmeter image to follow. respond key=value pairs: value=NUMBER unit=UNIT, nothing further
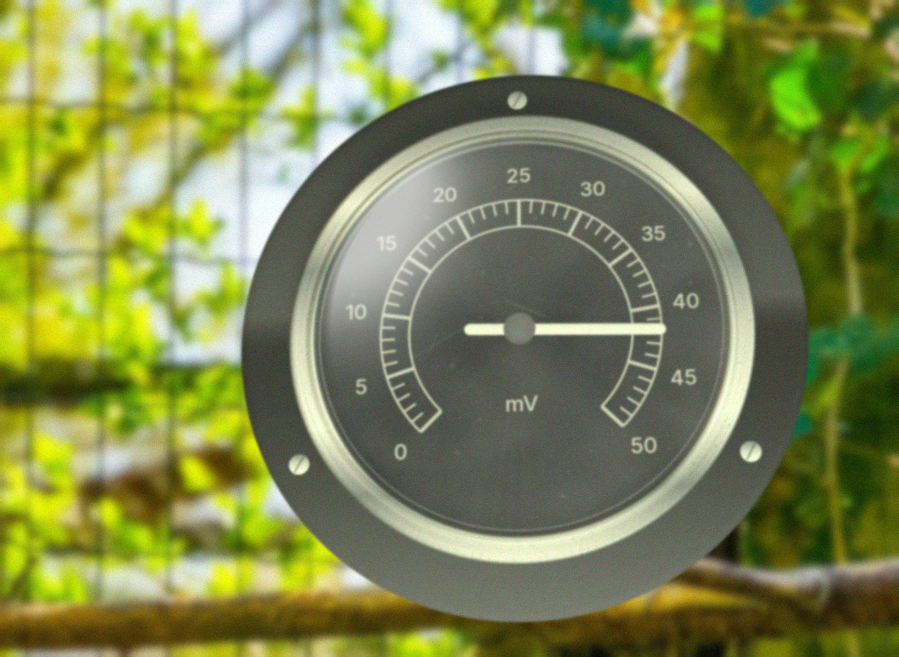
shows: value=42 unit=mV
